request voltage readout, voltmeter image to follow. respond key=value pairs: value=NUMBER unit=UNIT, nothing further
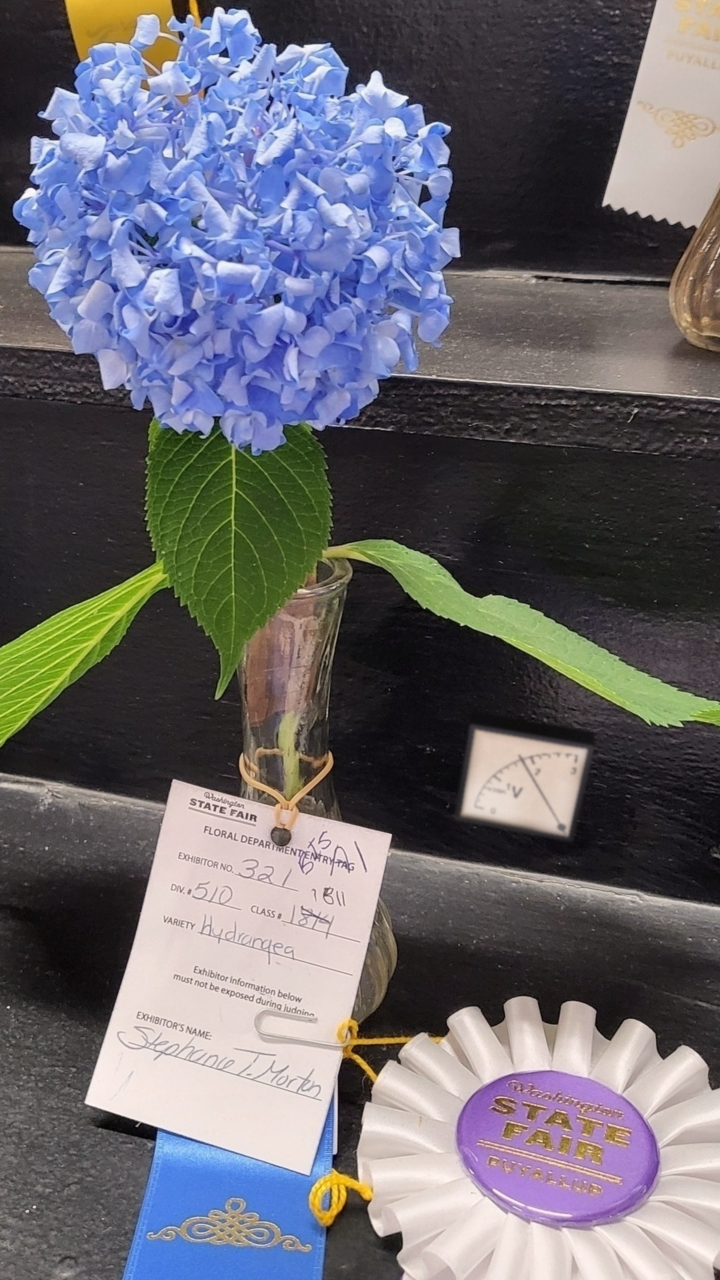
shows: value=1.8 unit=V
